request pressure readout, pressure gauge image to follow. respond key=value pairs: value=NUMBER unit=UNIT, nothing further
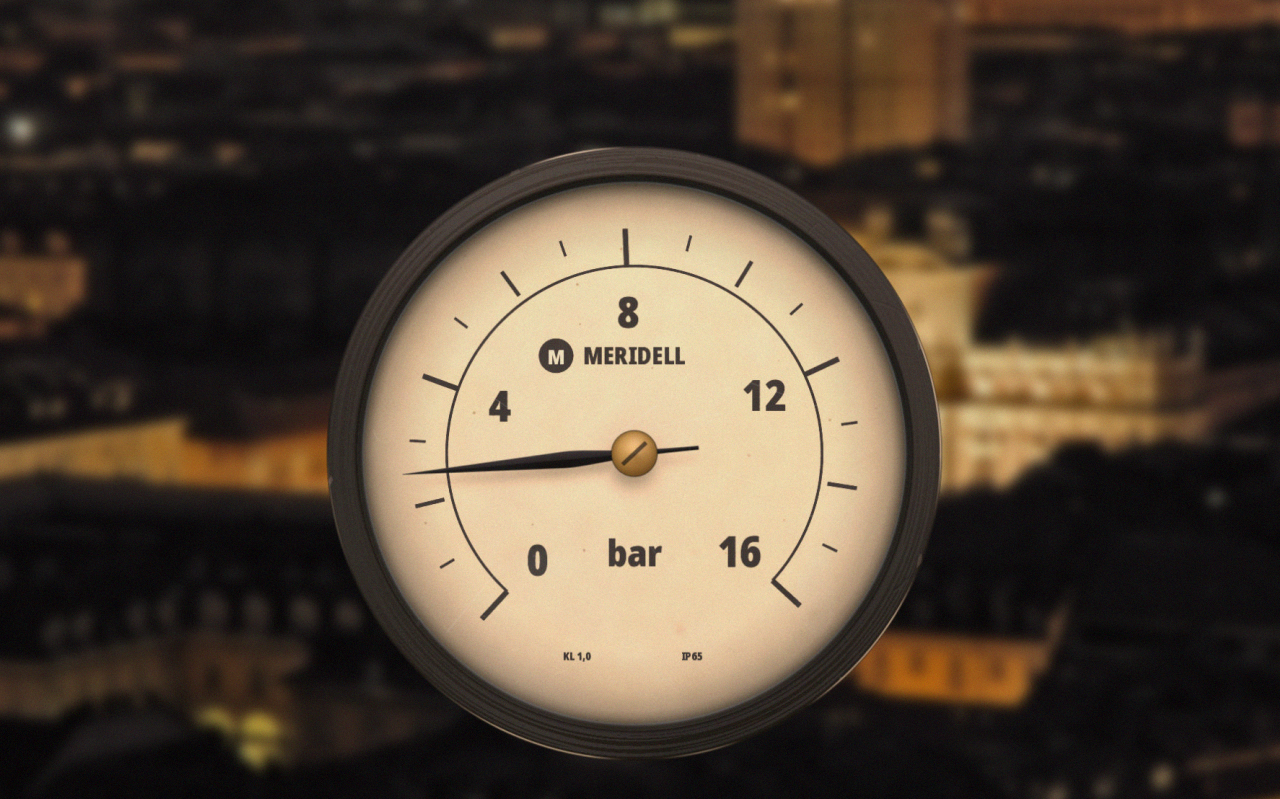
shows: value=2.5 unit=bar
